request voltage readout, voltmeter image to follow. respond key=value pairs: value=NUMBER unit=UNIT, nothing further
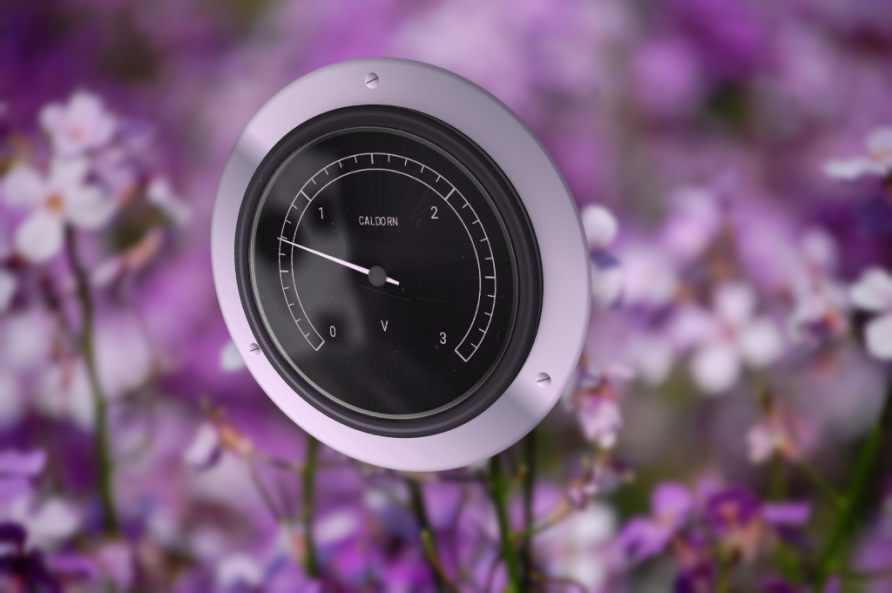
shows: value=0.7 unit=V
